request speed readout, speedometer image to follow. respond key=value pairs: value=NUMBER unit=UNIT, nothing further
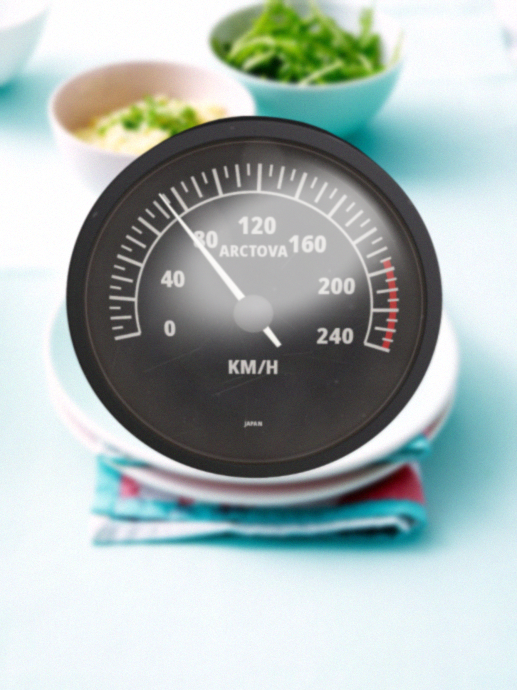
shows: value=75 unit=km/h
